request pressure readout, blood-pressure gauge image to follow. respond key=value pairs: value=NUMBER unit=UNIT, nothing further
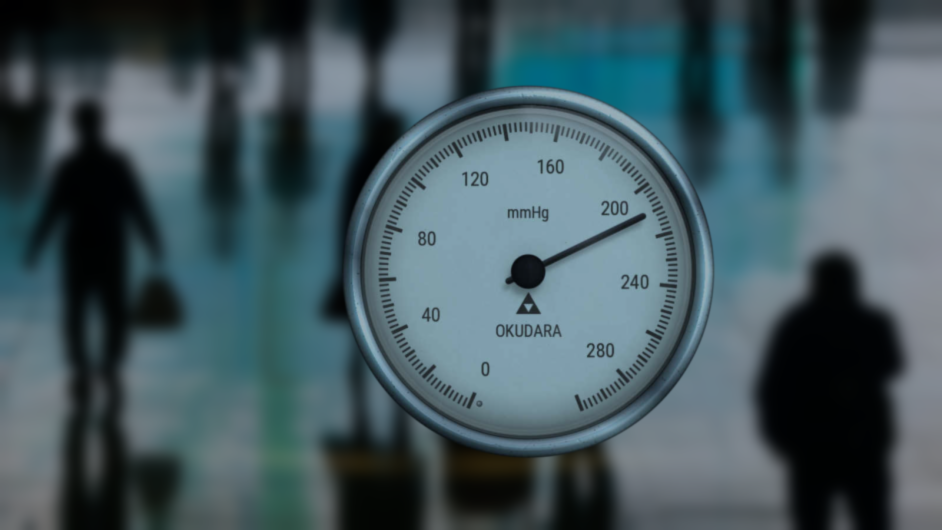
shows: value=210 unit=mmHg
